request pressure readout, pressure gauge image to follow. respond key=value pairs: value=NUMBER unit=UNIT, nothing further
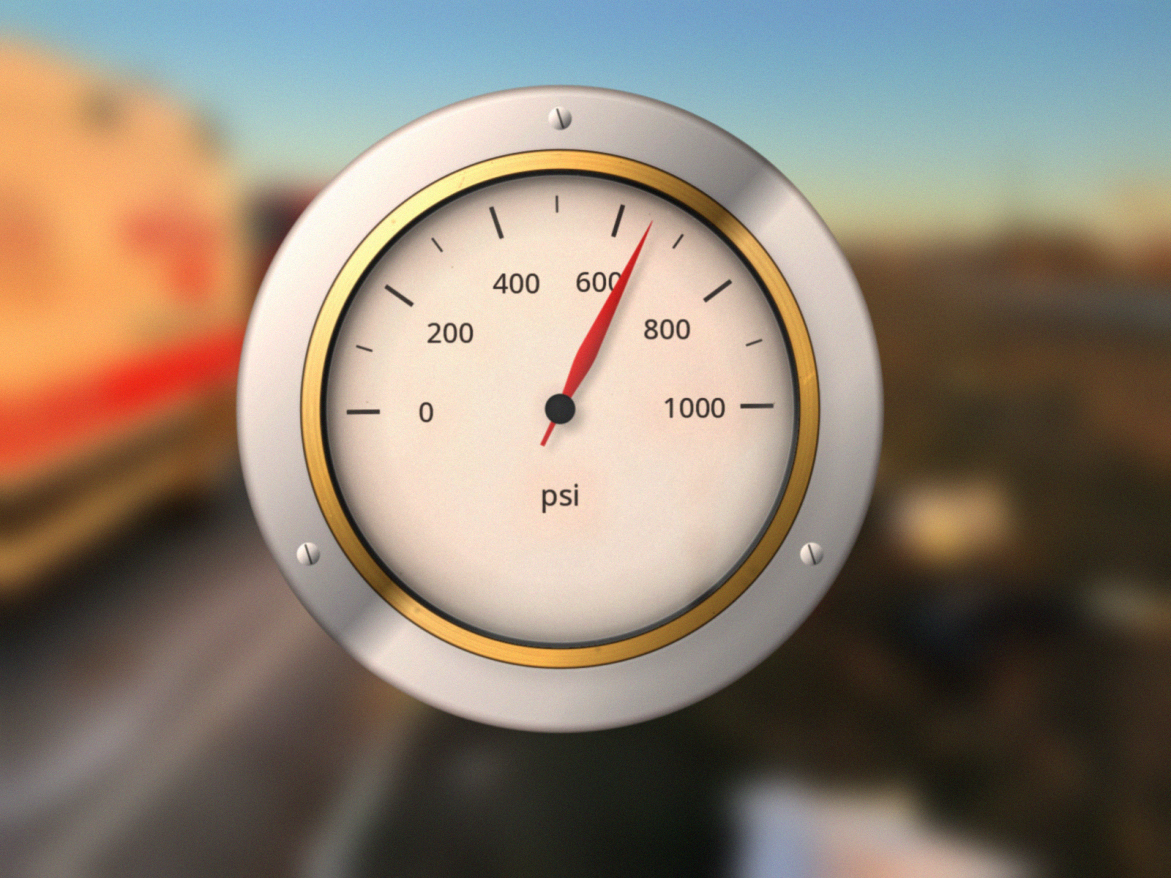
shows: value=650 unit=psi
